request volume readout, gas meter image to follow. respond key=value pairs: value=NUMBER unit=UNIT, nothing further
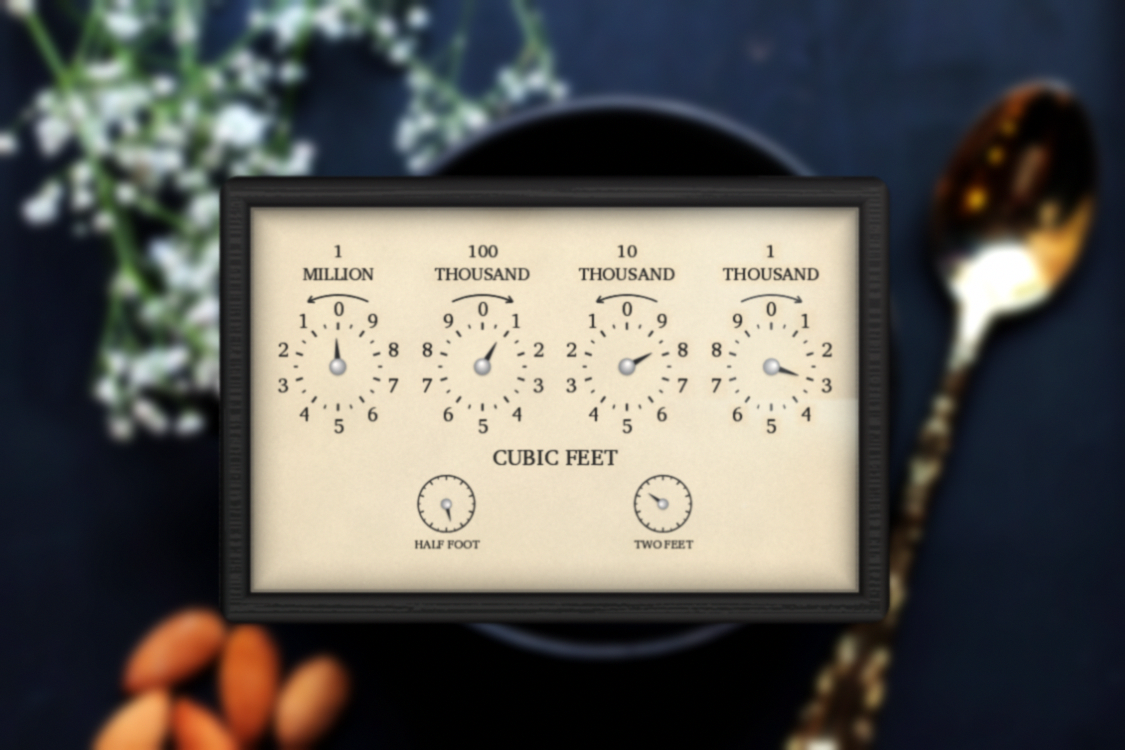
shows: value=8300 unit=ft³
